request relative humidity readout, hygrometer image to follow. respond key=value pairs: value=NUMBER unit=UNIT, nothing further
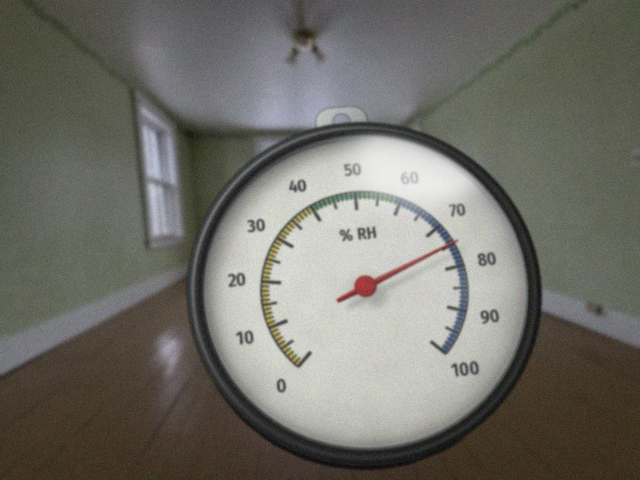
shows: value=75 unit=%
